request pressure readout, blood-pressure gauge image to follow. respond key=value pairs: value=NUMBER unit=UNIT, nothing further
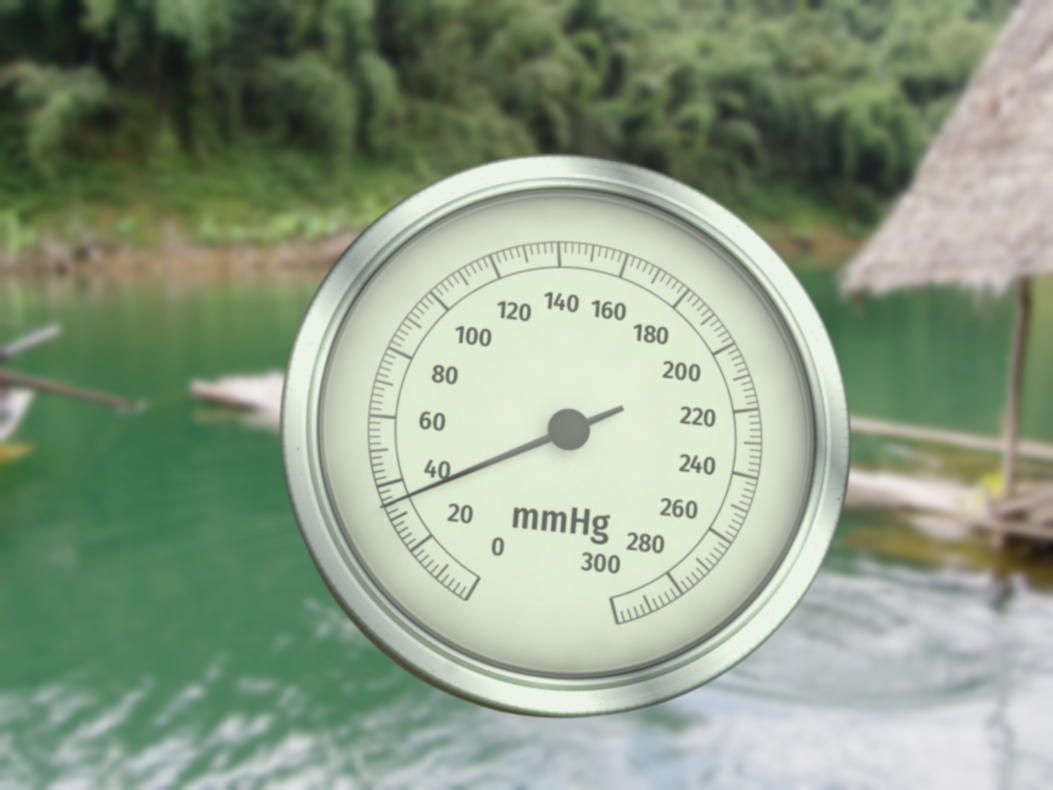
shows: value=34 unit=mmHg
